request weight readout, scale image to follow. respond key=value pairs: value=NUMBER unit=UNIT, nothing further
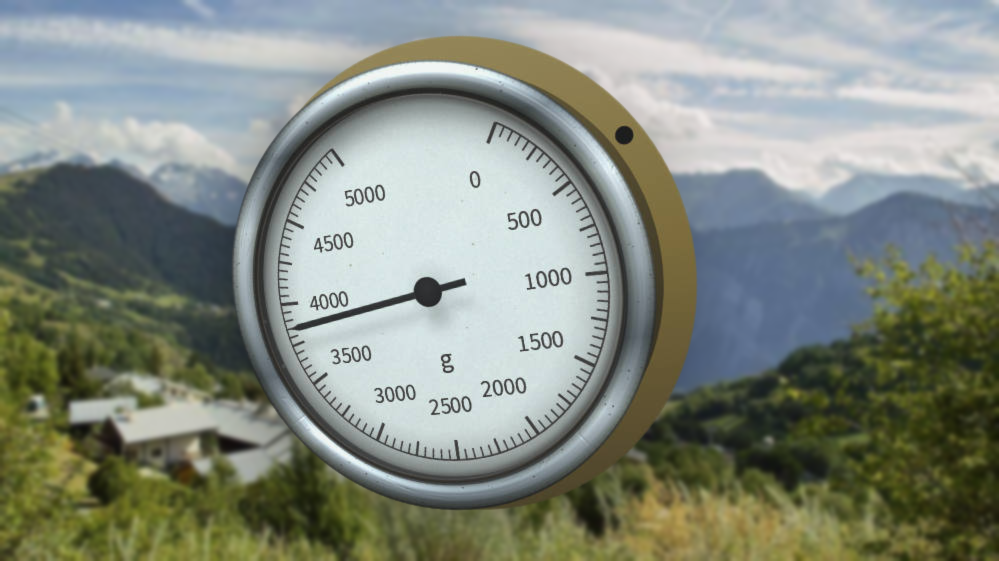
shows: value=3850 unit=g
